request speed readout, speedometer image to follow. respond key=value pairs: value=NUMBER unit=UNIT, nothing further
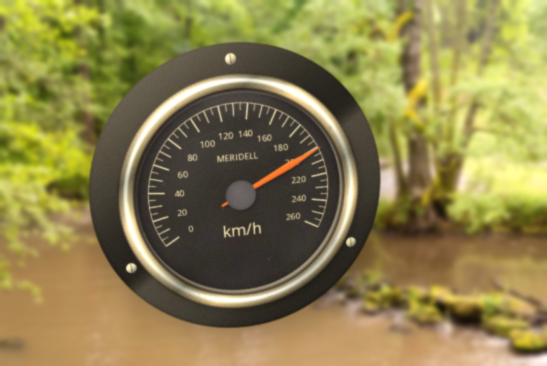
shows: value=200 unit=km/h
